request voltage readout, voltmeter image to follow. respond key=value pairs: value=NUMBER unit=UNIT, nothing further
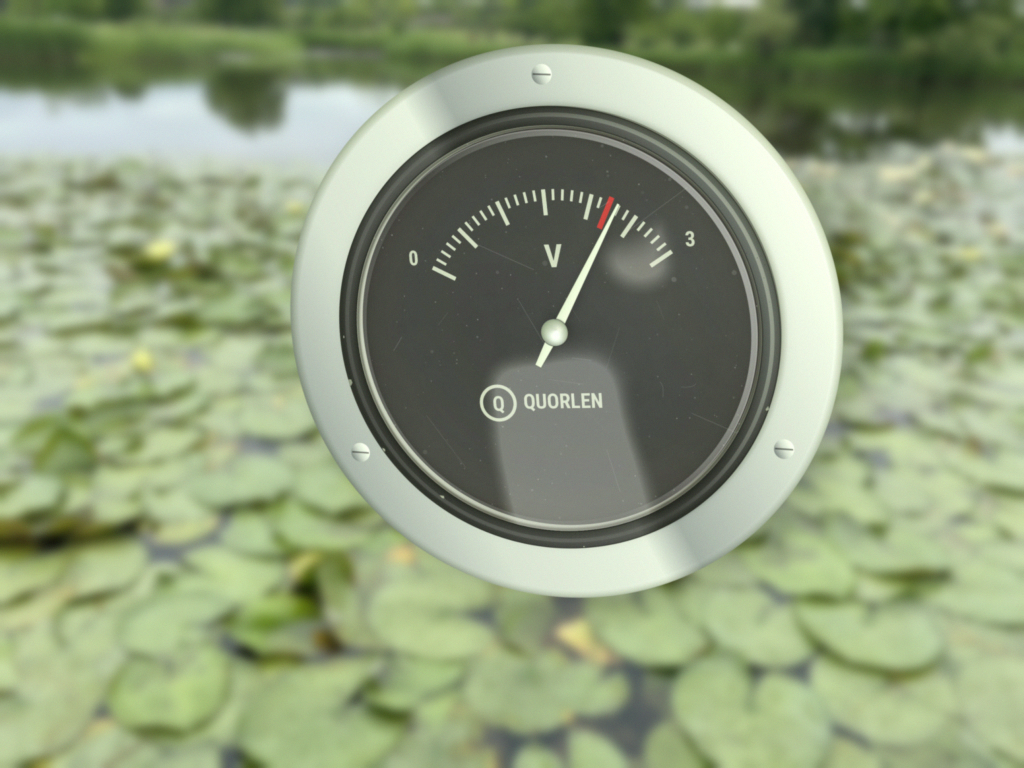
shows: value=2.3 unit=V
